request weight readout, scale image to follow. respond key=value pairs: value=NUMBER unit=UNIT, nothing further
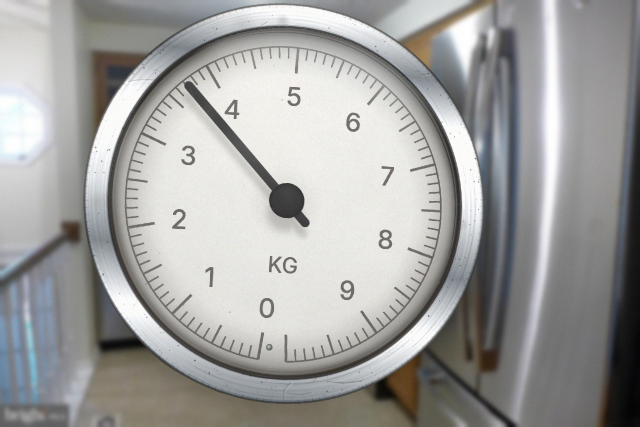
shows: value=3.7 unit=kg
